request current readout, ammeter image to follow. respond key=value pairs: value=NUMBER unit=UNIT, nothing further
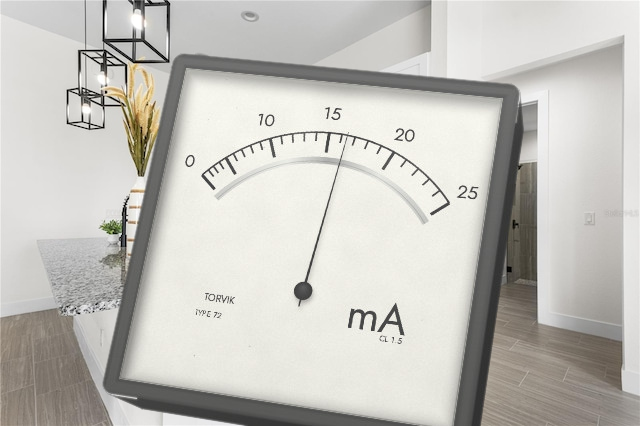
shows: value=16.5 unit=mA
